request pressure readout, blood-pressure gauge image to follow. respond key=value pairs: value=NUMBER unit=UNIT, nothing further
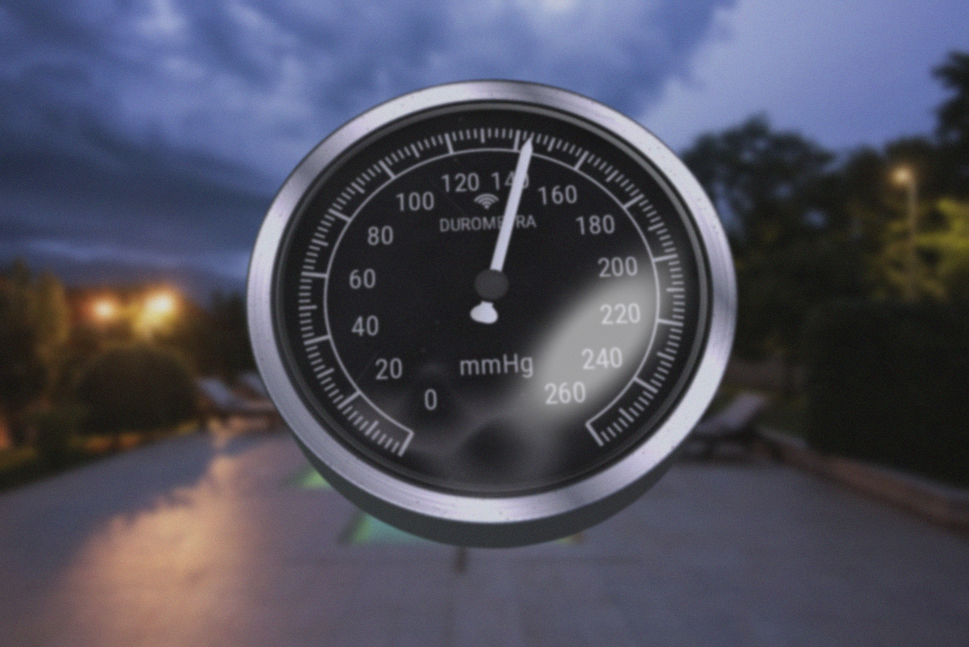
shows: value=144 unit=mmHg
